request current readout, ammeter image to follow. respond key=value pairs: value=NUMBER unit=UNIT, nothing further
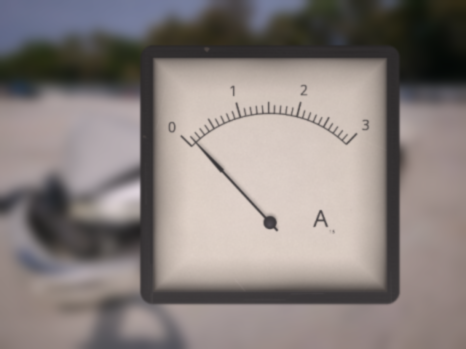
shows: value=0.1 unit=A
